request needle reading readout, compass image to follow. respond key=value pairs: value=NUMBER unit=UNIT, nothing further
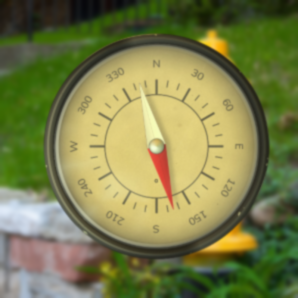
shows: value=165 unit=°
